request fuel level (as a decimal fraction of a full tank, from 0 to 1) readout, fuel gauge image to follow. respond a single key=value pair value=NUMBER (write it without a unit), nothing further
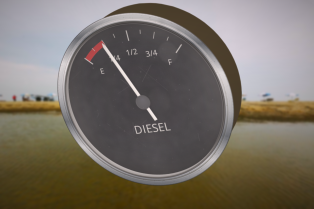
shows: value=0.25
